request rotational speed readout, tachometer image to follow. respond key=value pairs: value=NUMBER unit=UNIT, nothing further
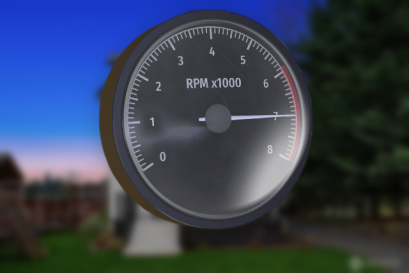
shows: value=7000 unit=rpm
